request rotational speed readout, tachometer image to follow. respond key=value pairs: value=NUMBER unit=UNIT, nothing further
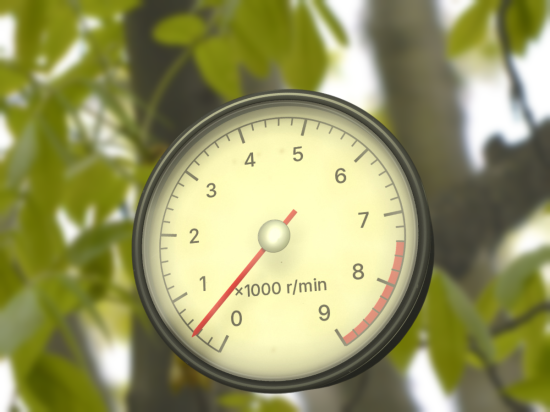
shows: value=400 unit=rpm
